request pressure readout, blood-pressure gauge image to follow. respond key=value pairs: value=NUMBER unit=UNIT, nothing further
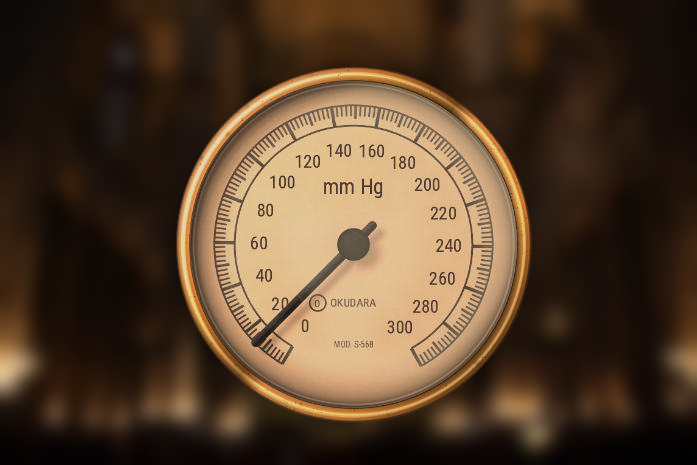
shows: value=14 unit=mmHg
